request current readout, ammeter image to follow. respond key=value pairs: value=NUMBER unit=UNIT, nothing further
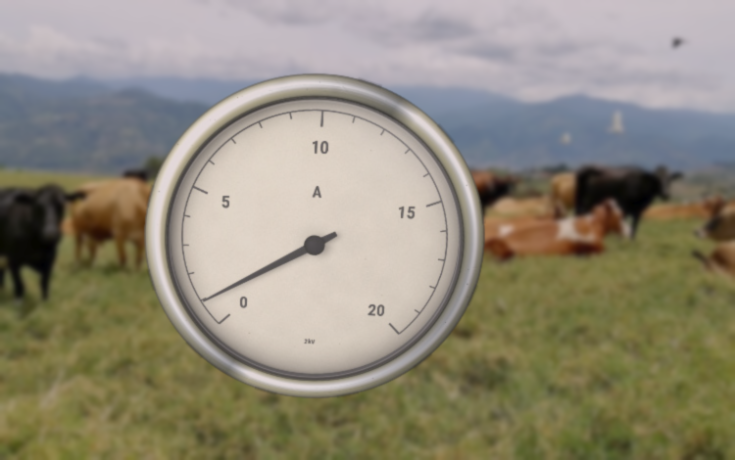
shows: value=1 unit=A
